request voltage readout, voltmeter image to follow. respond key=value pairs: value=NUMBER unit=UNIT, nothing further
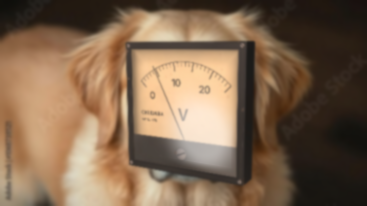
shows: value=5 unit=V
